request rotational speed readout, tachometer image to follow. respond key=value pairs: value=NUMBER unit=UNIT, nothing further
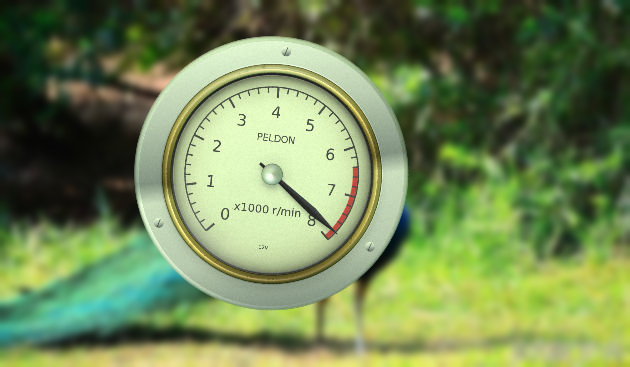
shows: value=7800 unit=rpm
